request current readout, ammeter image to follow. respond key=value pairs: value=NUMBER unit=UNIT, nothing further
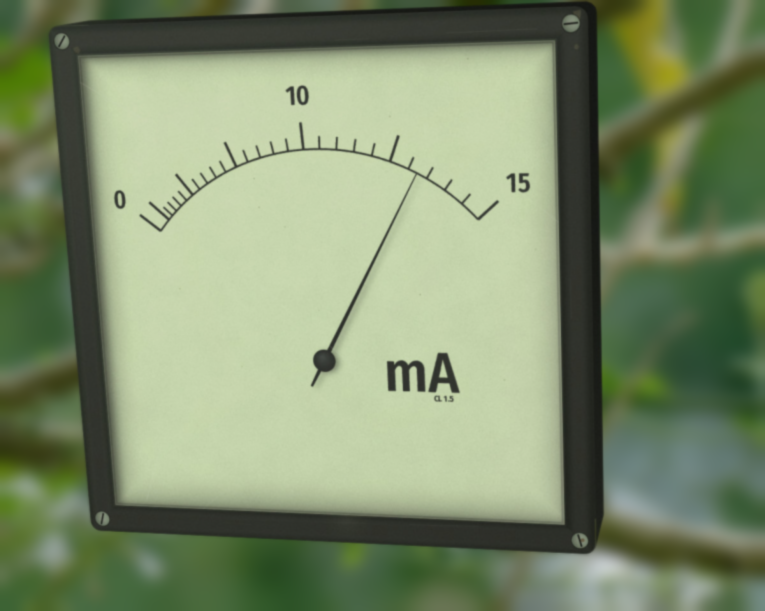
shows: value=13.25 unit=mA
